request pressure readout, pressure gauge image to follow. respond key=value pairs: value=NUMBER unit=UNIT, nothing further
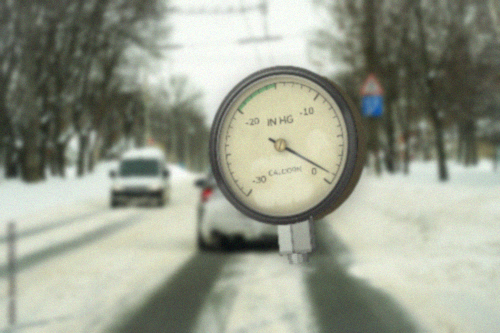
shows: value=-1 unit=inHg
